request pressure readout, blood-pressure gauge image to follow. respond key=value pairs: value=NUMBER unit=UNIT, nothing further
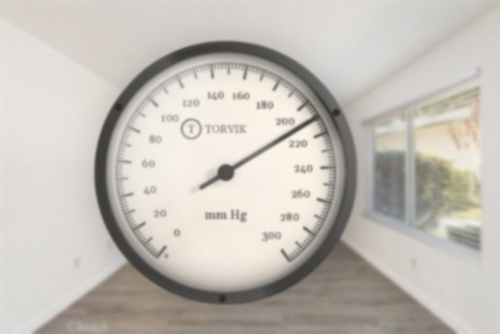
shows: value=210 unit=mmHg
